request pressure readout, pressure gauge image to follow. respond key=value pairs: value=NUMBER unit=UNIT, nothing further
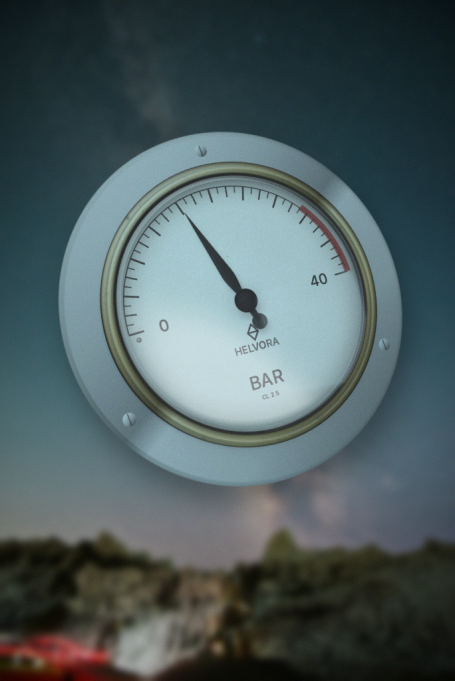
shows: value=16 unit=bar
